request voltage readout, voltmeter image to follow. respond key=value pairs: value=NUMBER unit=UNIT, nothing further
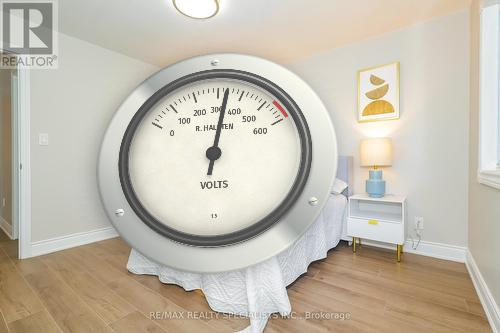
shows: value=340 unit=V
